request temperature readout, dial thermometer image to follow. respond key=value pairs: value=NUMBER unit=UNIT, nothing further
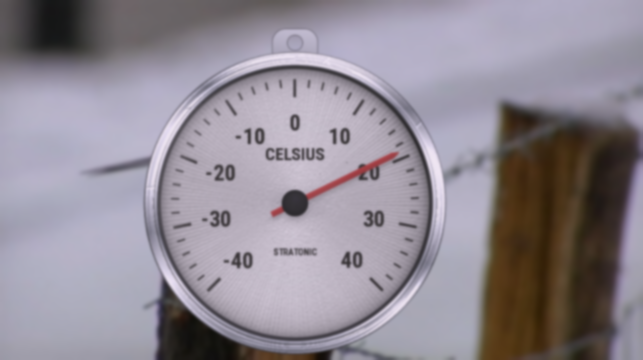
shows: value=19 unit=°C
